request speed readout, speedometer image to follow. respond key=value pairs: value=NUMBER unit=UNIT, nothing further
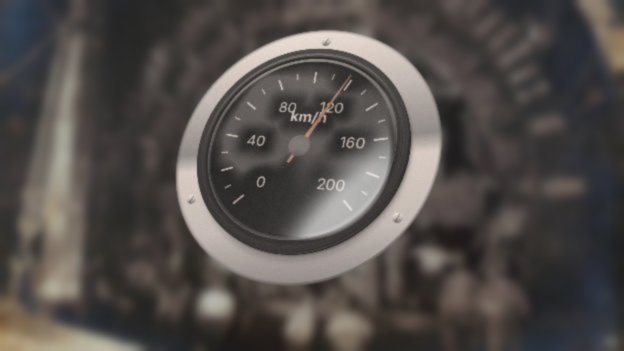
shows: value=120 unit=km/h
